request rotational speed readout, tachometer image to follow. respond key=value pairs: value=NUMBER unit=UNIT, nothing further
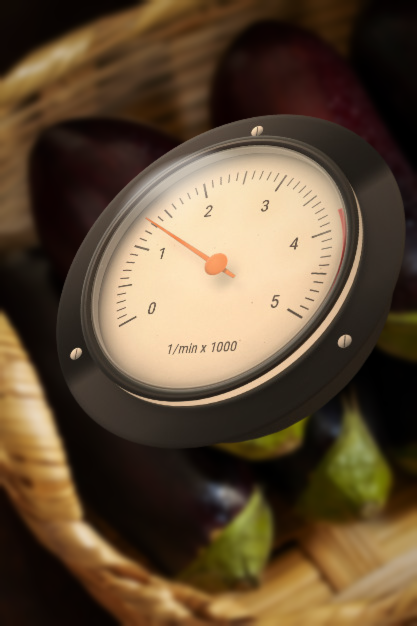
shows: value=1300 unit=rpm
